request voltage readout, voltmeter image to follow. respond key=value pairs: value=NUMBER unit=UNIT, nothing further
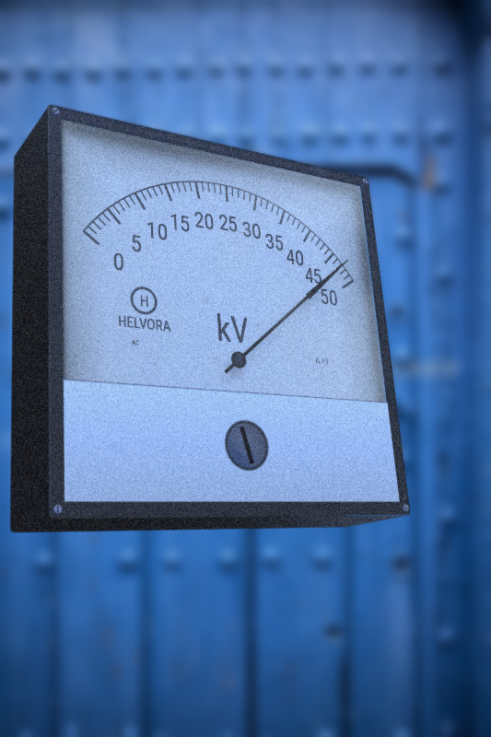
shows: value=47 unit=kV
